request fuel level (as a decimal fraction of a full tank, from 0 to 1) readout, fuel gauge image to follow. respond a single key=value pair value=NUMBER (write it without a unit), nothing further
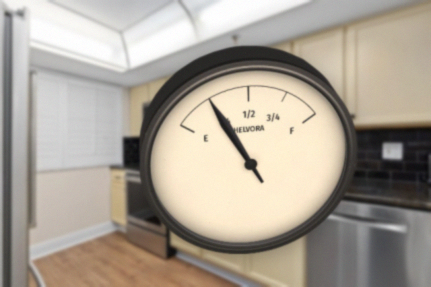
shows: value=0.25
